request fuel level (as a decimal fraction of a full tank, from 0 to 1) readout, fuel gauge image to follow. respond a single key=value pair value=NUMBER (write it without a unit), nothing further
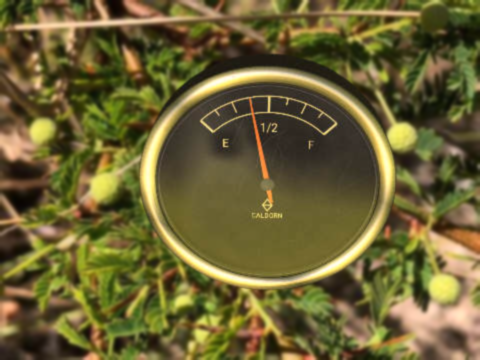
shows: value=0.375
